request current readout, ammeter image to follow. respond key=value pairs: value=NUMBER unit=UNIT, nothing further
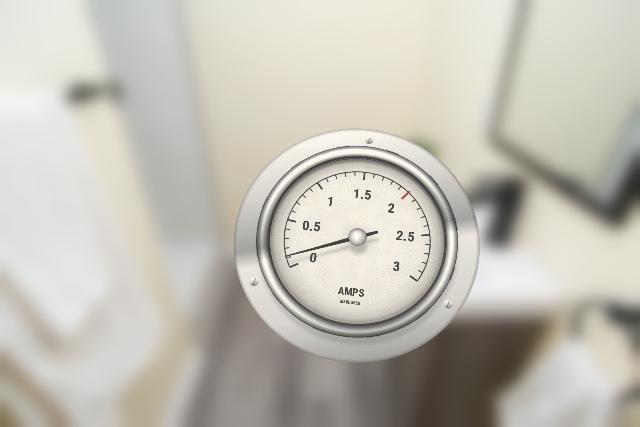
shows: value=0.1 unit=A
